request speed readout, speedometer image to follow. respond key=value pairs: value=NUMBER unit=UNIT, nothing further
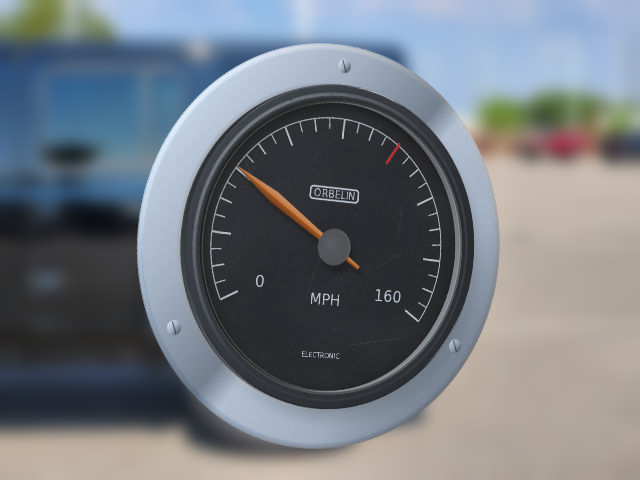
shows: value=40 unit=mph
